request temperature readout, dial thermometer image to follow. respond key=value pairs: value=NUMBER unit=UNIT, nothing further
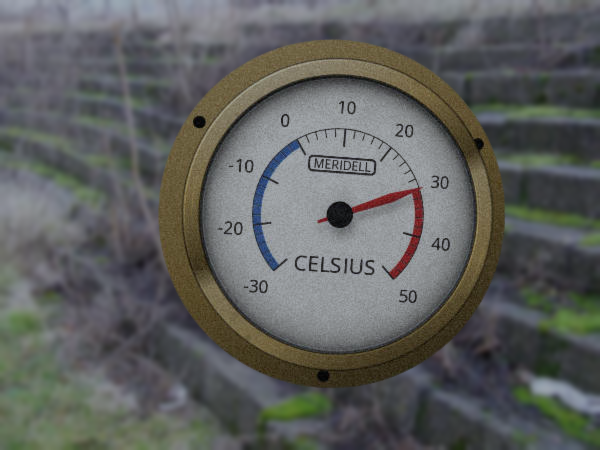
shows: value=30 unit=°C
